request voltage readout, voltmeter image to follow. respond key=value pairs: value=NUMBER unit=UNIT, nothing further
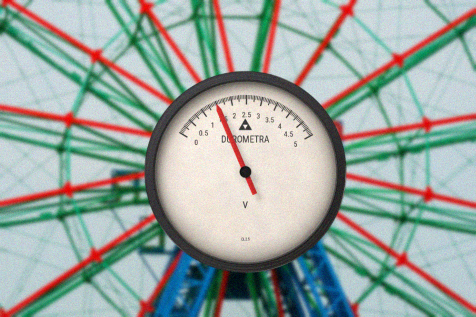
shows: value=1.5 unit=V
